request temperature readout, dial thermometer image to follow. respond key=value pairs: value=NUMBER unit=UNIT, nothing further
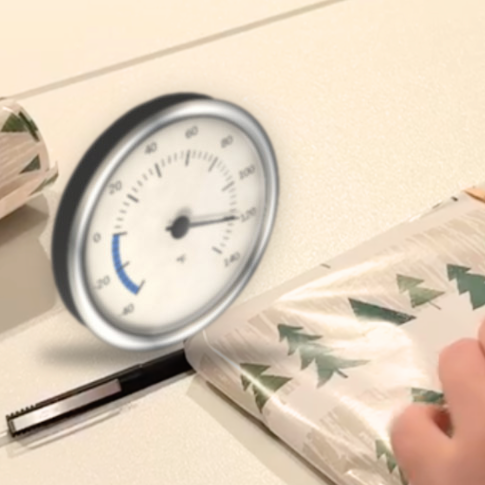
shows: value=120 unit=°F
